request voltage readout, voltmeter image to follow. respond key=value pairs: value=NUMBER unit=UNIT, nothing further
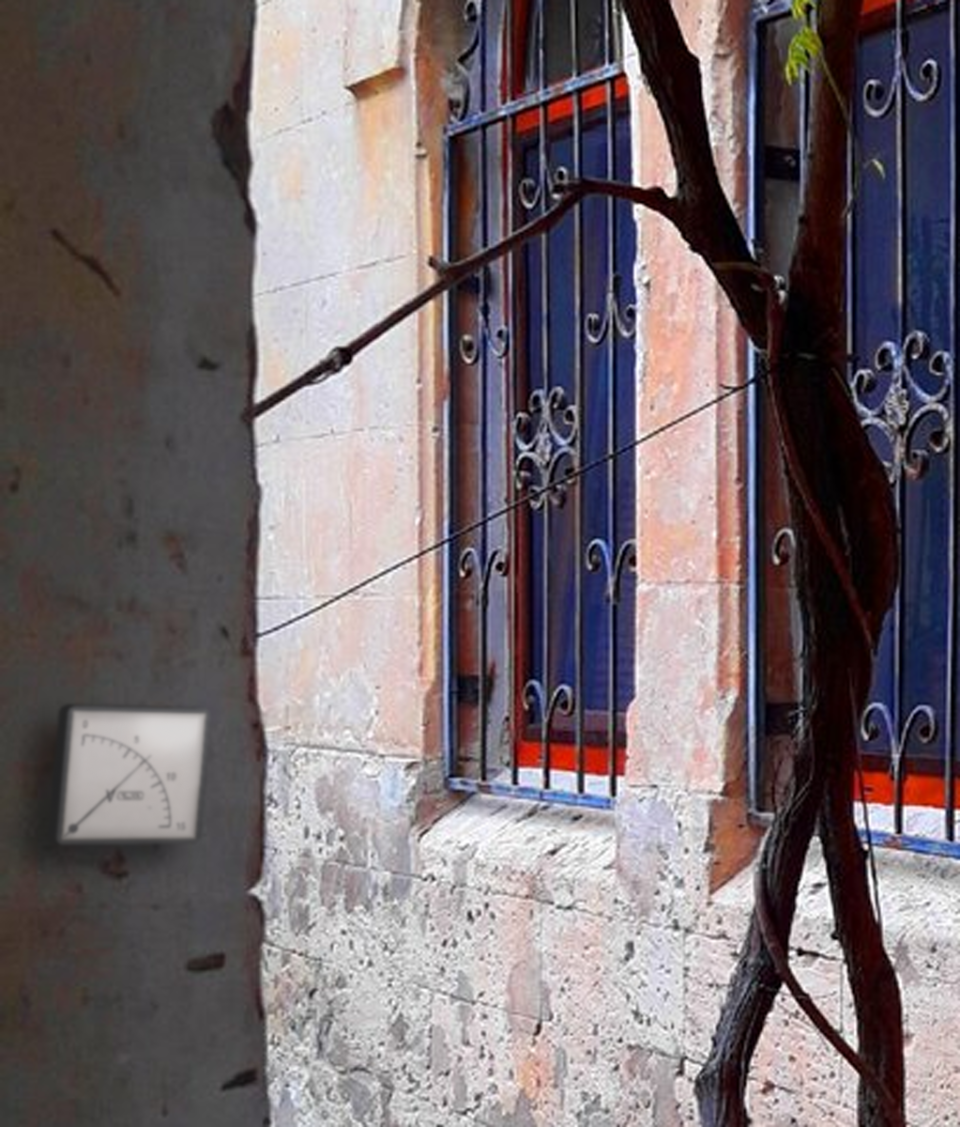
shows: value=7 unit=V
